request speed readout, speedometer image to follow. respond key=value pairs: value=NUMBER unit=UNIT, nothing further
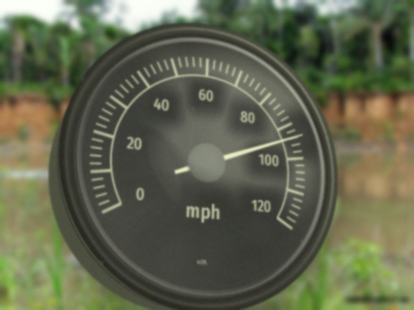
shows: value=94 unit=mph
